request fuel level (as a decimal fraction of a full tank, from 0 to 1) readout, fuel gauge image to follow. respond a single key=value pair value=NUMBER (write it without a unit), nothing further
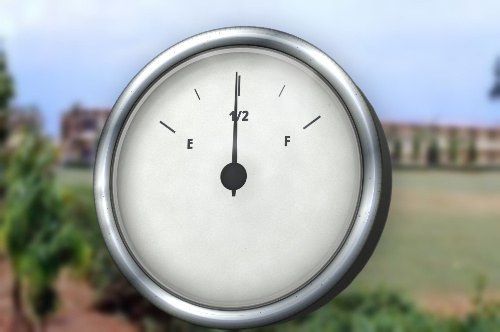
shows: value=0.5
